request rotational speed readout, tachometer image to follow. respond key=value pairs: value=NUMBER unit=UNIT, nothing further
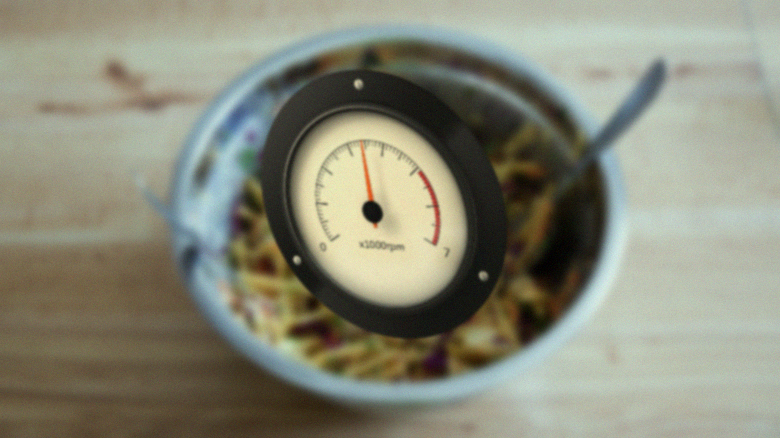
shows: value=3500 unit=rpm
